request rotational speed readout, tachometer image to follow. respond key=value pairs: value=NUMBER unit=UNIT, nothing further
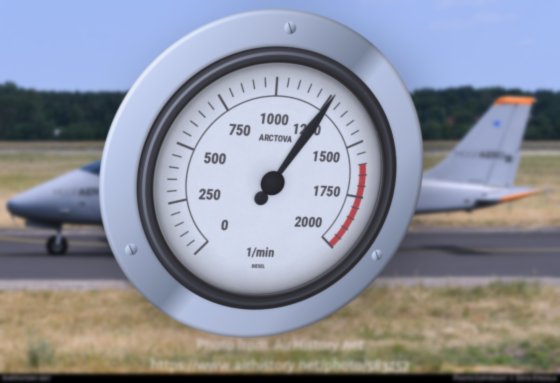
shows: value=1250 unit=rpm
